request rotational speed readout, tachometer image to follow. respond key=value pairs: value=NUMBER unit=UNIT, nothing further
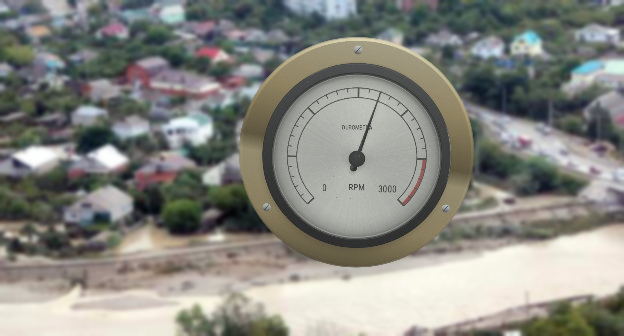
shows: value=1700 unit=rpm
